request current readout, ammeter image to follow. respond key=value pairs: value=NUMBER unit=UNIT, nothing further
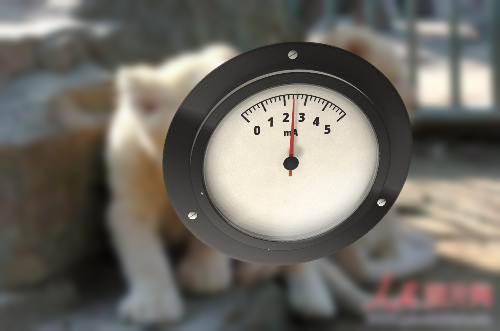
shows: value=2.4 unit=mA
